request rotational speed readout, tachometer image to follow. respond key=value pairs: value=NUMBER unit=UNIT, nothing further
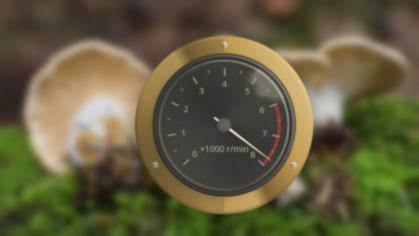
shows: value=7750 unit=rpm
